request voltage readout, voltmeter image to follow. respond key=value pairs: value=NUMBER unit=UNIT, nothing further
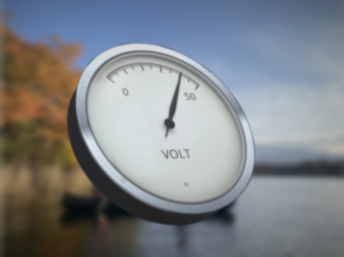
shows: value=40 unit=V
